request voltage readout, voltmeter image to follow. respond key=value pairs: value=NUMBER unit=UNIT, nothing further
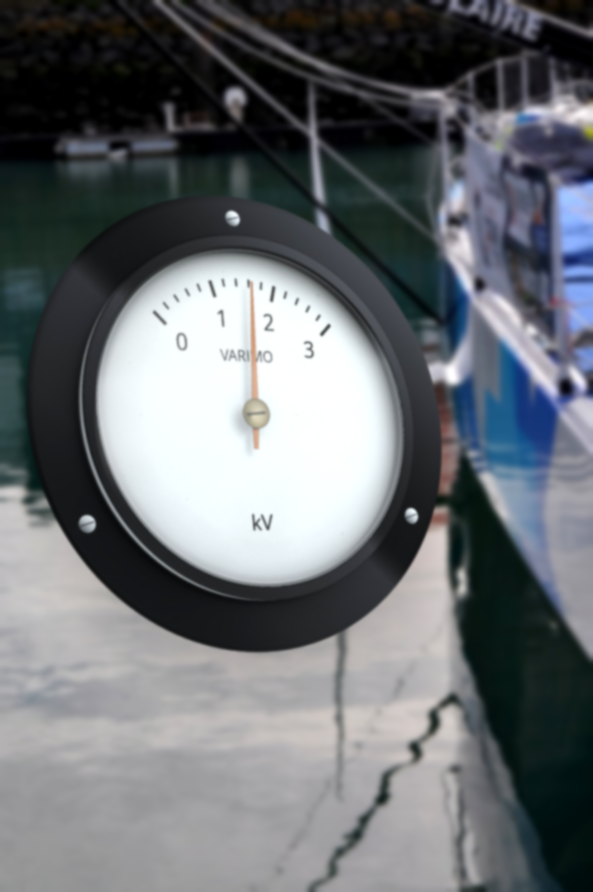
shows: value=1.6 unit=kV
